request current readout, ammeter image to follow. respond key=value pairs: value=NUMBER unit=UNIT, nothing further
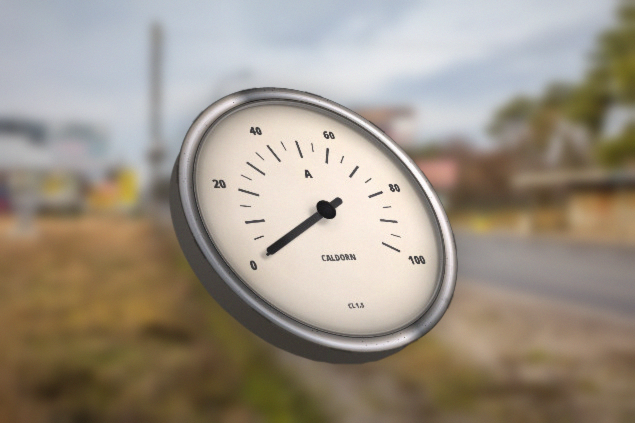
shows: value=0 unit=A
